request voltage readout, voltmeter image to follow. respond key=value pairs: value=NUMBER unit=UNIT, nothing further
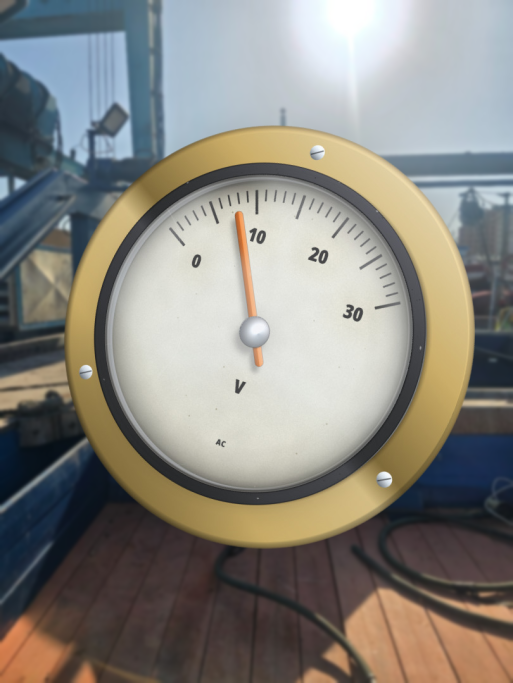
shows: value=8 unit=V
